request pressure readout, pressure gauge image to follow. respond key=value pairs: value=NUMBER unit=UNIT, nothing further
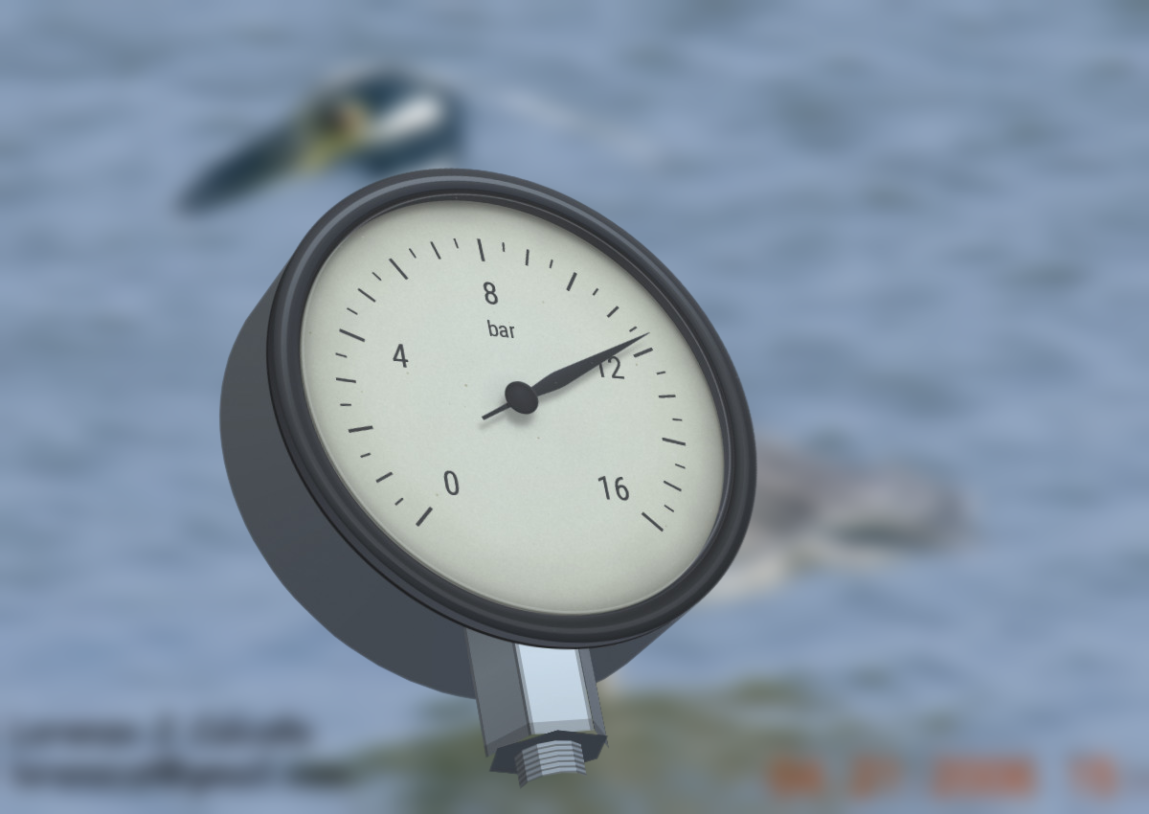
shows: value=11.75 unit=bar
